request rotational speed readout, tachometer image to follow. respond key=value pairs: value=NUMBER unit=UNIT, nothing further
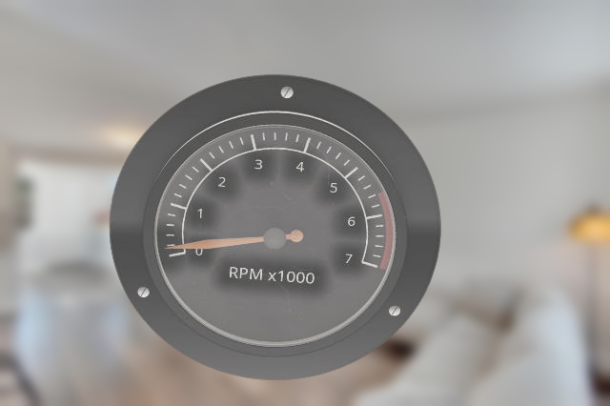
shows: value=200 unit=rpm
